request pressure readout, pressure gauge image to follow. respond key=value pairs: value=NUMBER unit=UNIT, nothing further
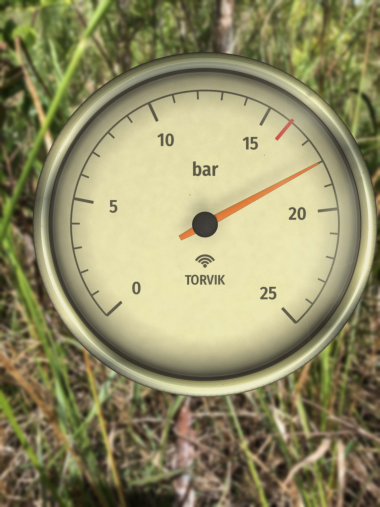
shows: value=18 unit=bar
